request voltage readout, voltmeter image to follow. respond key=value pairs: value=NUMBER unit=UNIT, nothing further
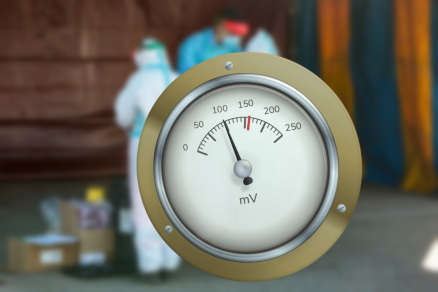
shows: value=100 unit=mV
